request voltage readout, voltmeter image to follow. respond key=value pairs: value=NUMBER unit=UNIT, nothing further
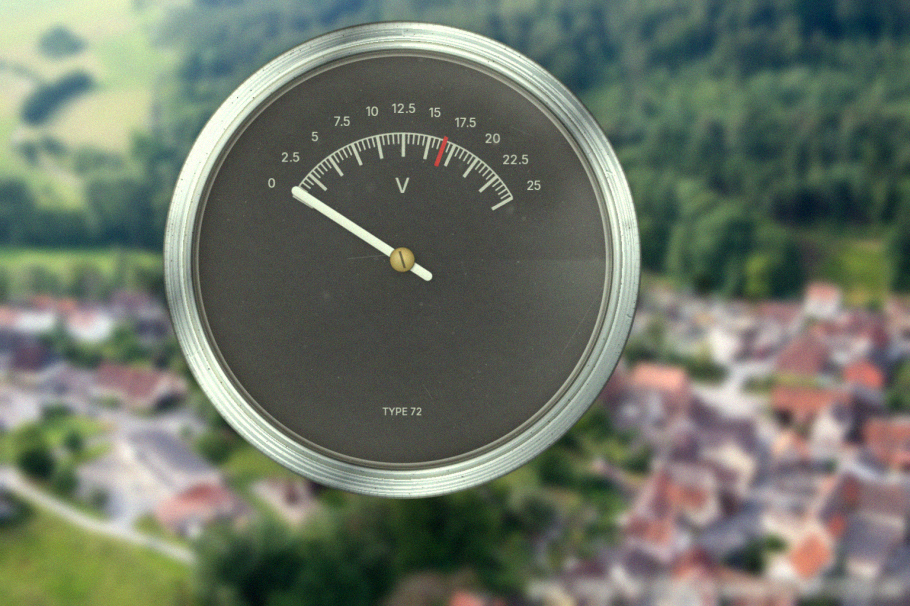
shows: value=0.5 unit=V
